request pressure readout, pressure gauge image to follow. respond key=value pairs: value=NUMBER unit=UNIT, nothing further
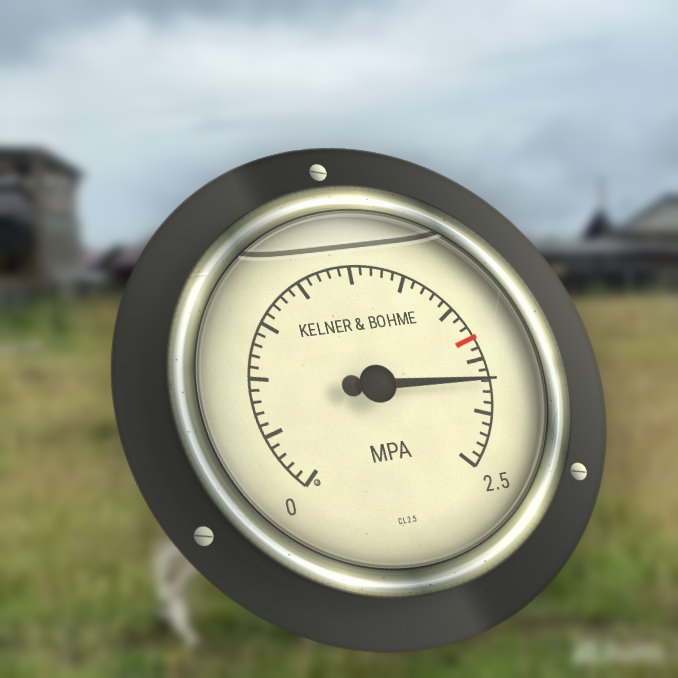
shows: value=2.1 unit=MPa
